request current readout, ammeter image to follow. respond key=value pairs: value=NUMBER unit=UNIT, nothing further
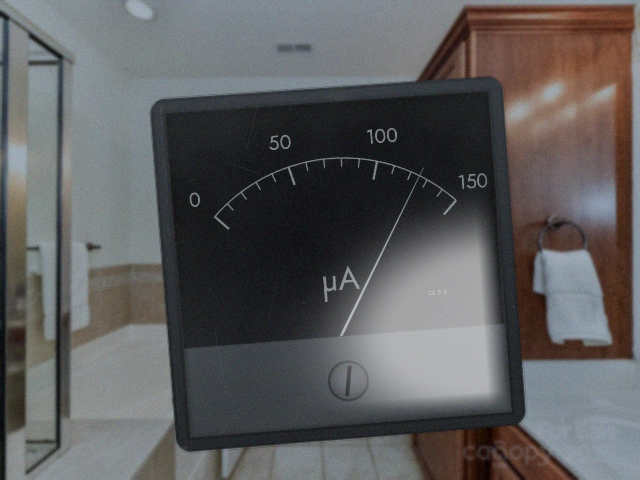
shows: value=125 unit=µA
